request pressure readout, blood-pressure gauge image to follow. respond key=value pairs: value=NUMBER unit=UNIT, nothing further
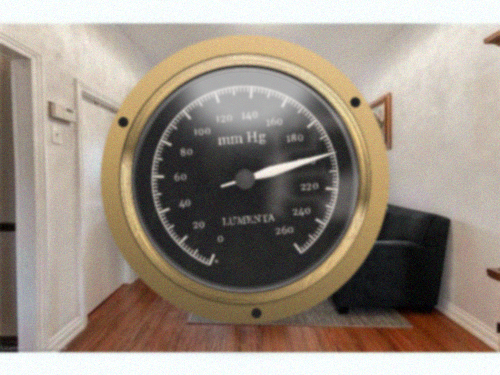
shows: value=200 unit=mmHg
